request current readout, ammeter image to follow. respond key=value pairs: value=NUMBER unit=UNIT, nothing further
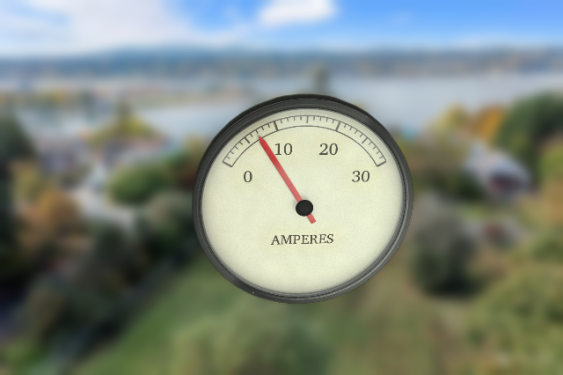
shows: value=7 unit=A
